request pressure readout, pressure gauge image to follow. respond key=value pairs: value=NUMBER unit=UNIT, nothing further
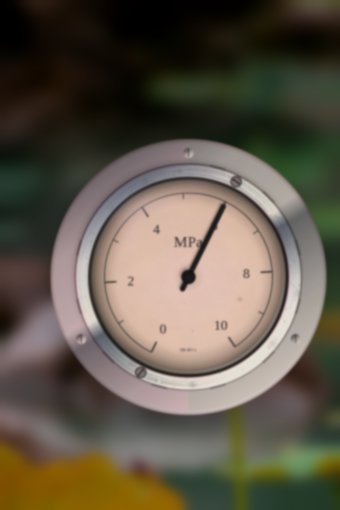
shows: value=6 unit=MPa
